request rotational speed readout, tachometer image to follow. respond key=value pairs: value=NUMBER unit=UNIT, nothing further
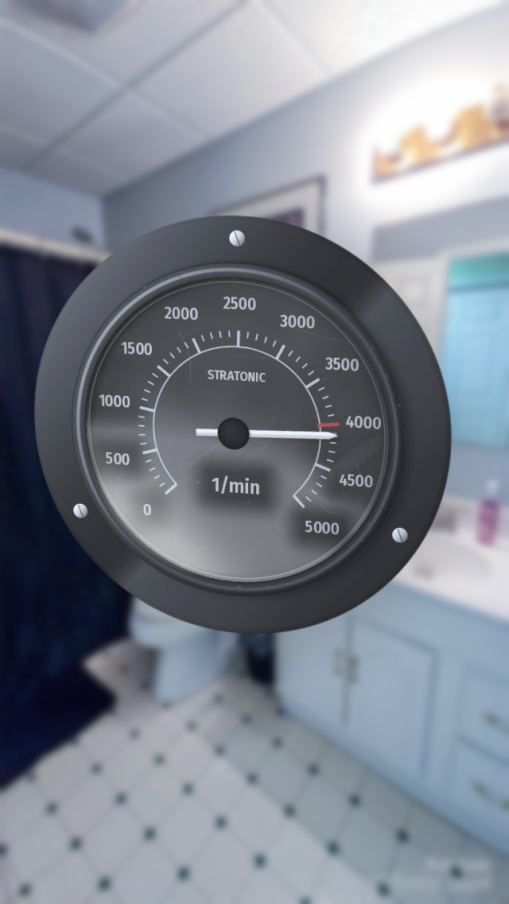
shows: value=4100 unit=rpm
